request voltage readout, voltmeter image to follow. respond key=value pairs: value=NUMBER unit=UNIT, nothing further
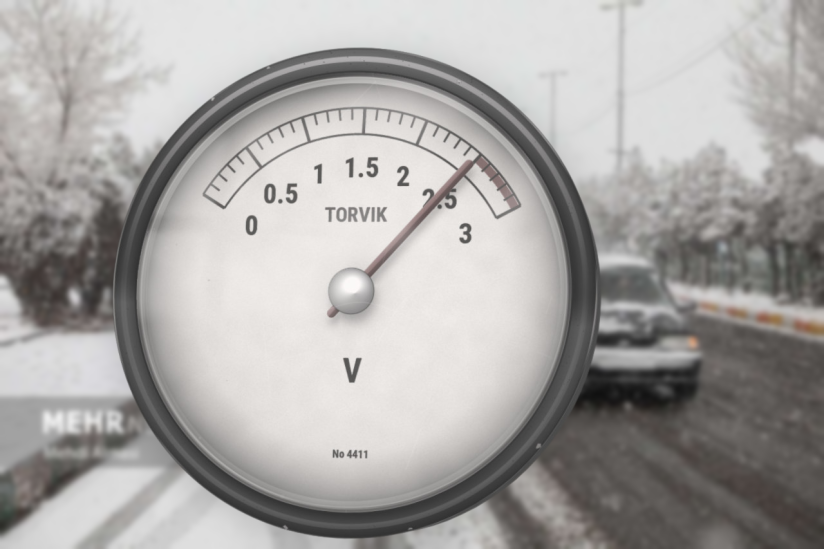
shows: value=2.5 unit=V
